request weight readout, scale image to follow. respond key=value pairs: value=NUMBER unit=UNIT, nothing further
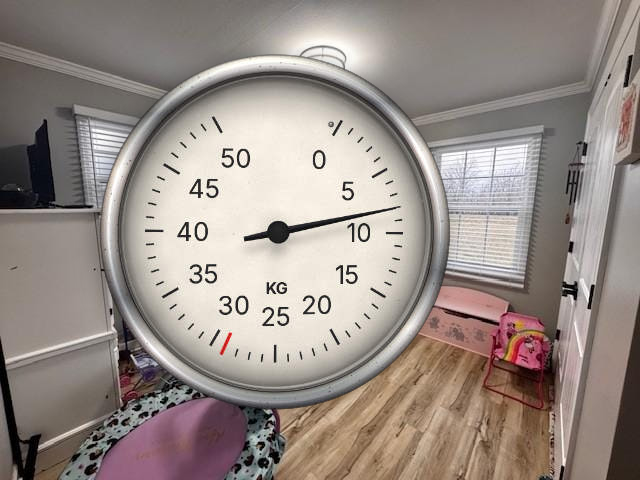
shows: value=8 unit=kg
